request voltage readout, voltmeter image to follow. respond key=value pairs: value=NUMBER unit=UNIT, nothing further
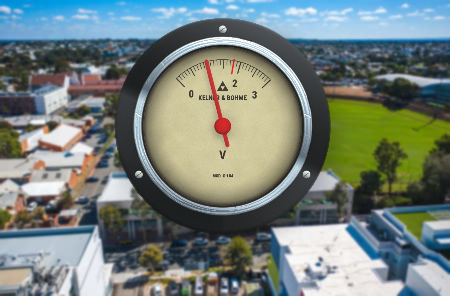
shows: value=1 unit=V
